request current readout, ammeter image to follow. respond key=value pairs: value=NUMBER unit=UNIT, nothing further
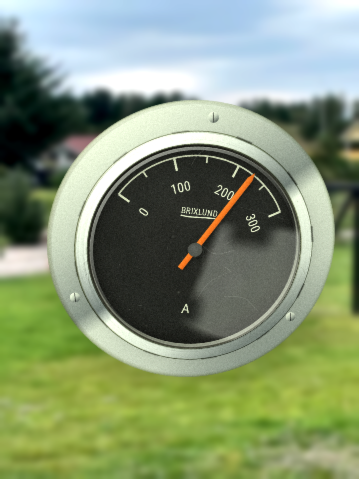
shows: value=225 unit=A
